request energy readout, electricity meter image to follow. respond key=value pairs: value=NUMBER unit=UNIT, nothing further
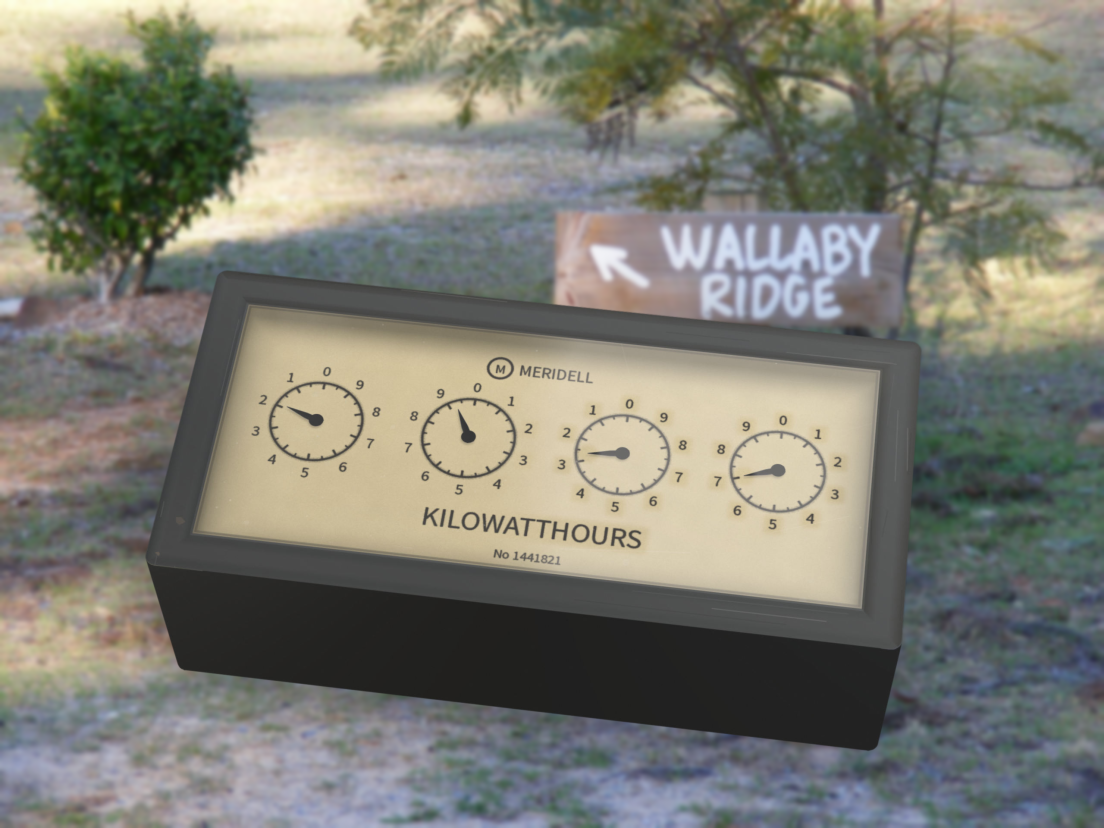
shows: value=1927 unit=kWh
